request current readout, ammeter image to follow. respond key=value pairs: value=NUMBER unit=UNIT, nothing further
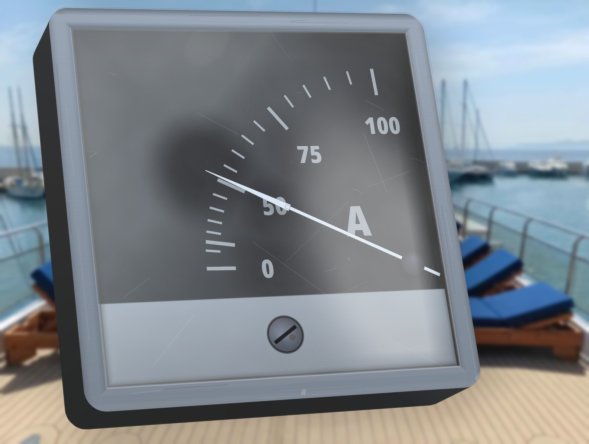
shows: value=50 unit=A
